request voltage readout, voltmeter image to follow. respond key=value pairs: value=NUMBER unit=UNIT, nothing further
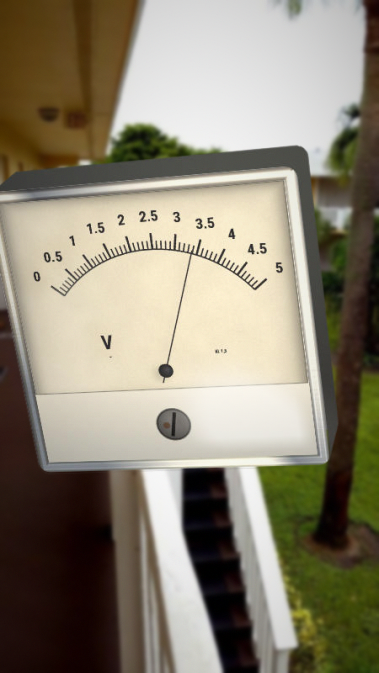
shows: value=3.4 unit=V
